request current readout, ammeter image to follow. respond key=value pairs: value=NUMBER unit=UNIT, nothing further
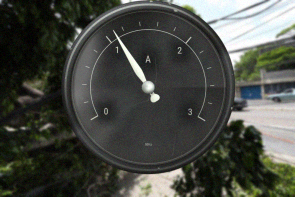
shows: value=1.1 unit=A
